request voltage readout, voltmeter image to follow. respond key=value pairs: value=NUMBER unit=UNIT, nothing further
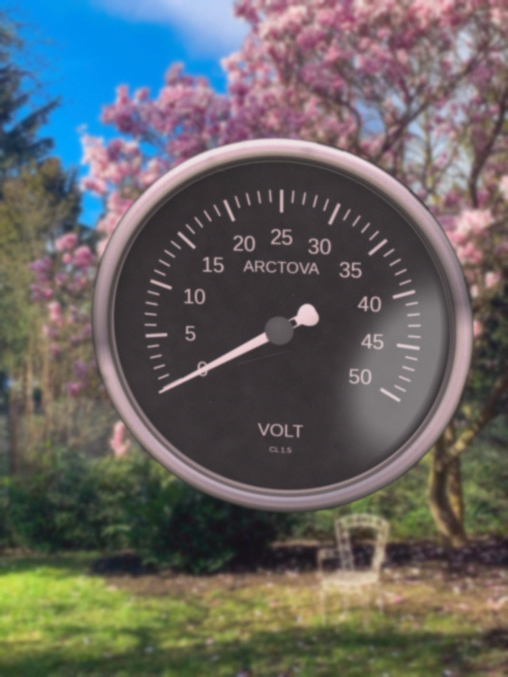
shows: value=0 unit=V
